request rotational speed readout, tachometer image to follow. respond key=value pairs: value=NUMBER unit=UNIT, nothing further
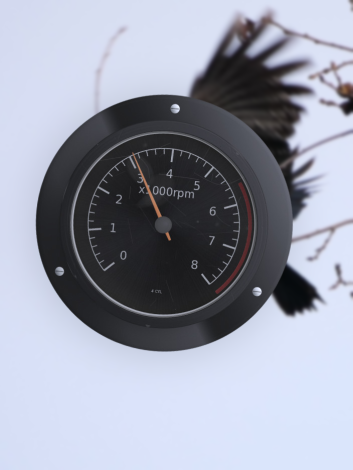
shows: value=3100 unit=rpm
